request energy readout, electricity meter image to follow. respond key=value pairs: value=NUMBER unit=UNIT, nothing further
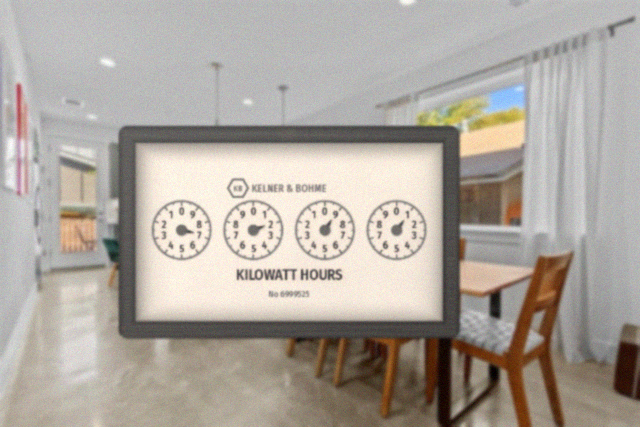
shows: value=7191 unit=kWh
